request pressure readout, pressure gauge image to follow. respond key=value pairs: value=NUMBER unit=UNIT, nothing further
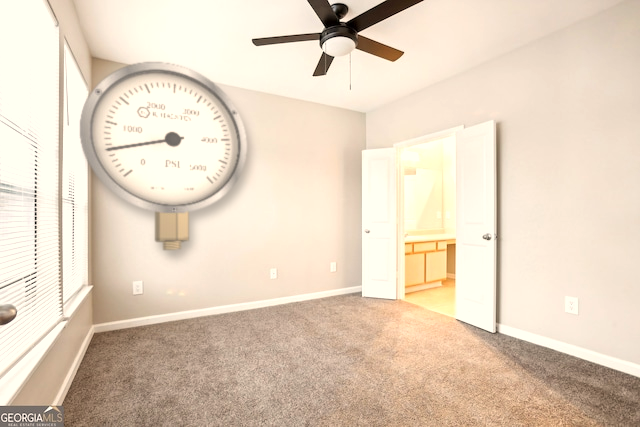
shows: value=500 unit=psi
